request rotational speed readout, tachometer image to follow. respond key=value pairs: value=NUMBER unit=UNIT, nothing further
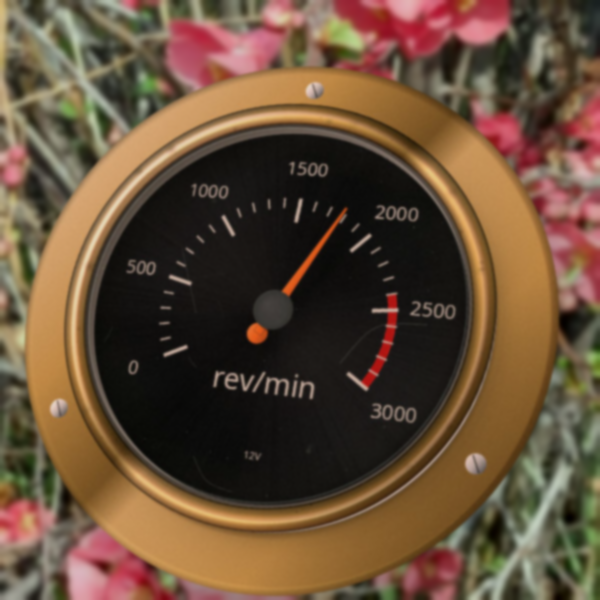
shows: value=1800 unit=rpm
